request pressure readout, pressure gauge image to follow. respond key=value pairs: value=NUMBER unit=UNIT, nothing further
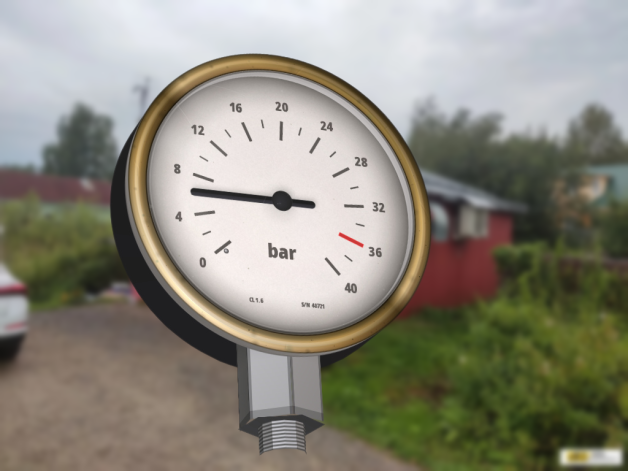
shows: value=6 unit=bar
